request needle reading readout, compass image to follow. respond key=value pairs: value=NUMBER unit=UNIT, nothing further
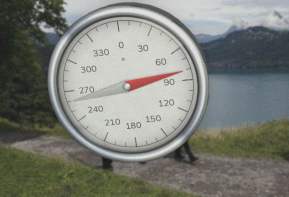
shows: value=80 unit=°
